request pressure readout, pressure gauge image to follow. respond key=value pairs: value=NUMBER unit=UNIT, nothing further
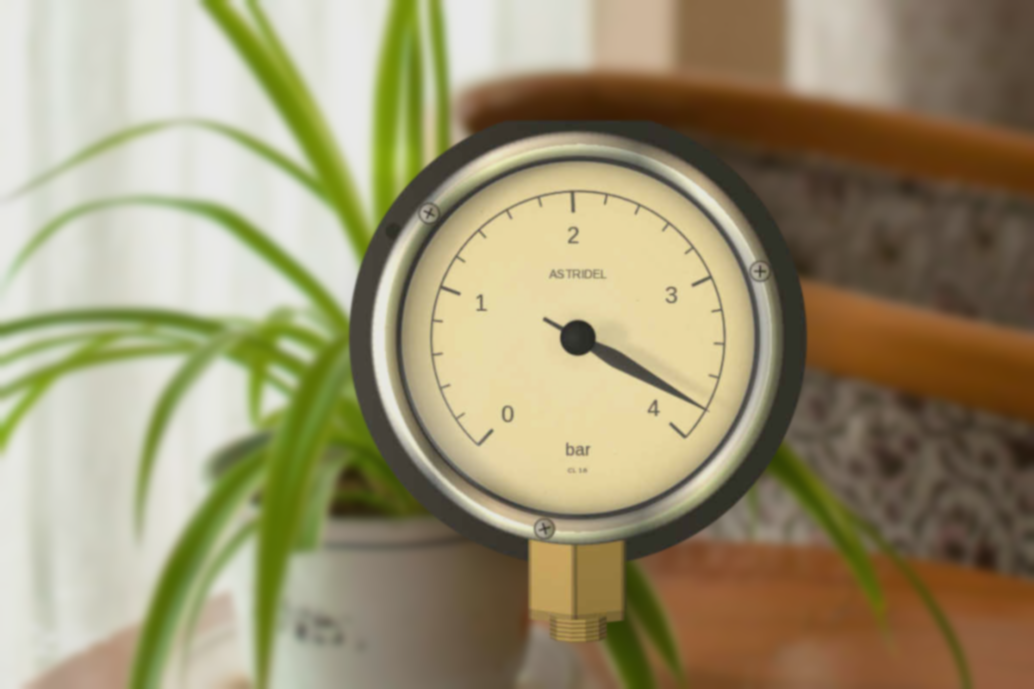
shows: value=3.8 unit=bar
